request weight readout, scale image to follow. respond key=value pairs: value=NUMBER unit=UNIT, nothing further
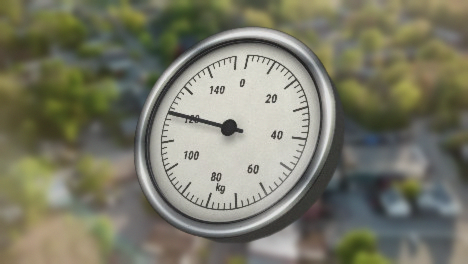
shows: value=120 unit=kg
